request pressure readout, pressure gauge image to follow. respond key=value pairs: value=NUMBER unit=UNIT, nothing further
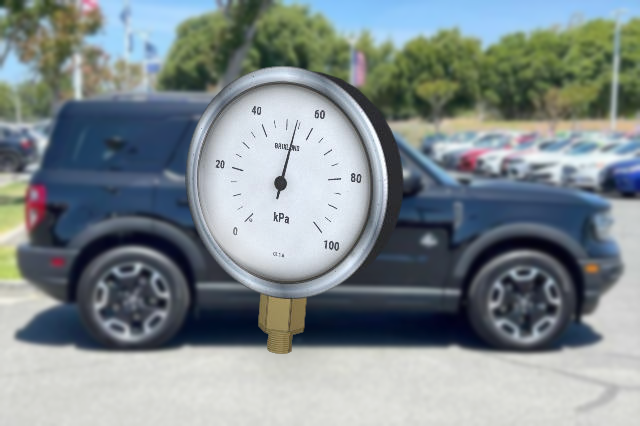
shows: value=55 unit=kPa
